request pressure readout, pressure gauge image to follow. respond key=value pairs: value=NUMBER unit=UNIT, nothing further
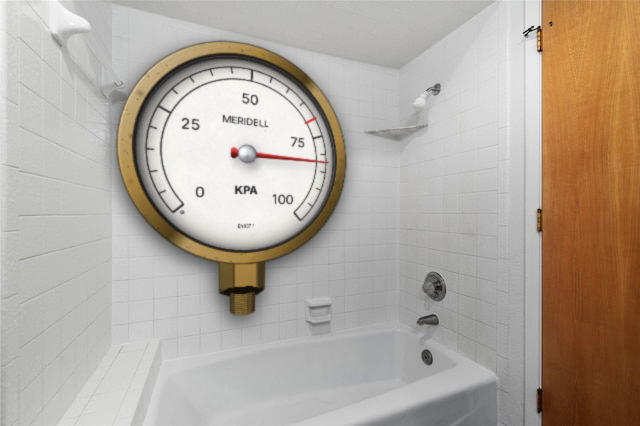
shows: value=82.5 unit=kPa
